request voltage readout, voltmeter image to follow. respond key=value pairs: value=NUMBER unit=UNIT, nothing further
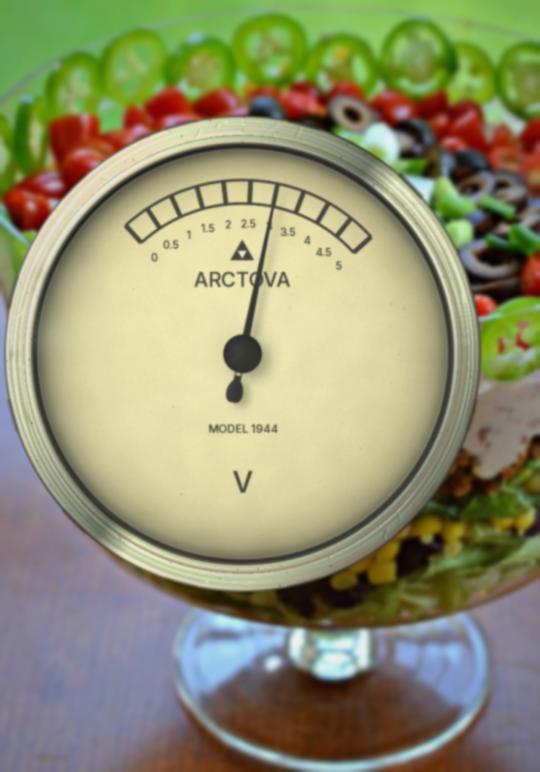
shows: value=3 unit=V
